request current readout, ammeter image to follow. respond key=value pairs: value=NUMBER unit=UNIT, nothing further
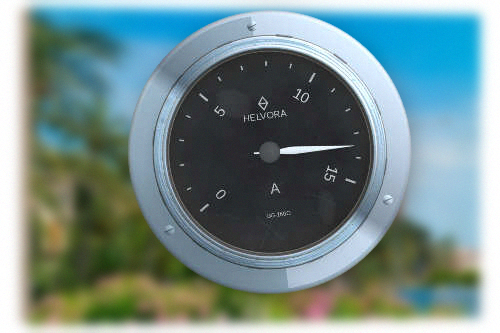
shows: value=13.5 unit=A
